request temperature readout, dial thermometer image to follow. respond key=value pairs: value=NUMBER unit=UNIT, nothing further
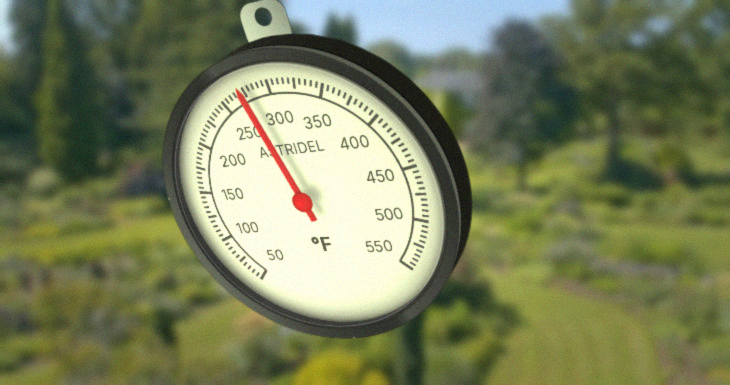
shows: value=275 unit=°F
